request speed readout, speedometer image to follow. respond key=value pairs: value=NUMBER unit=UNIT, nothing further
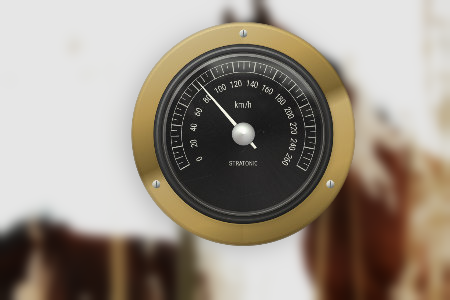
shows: value=85 unit=km/h
